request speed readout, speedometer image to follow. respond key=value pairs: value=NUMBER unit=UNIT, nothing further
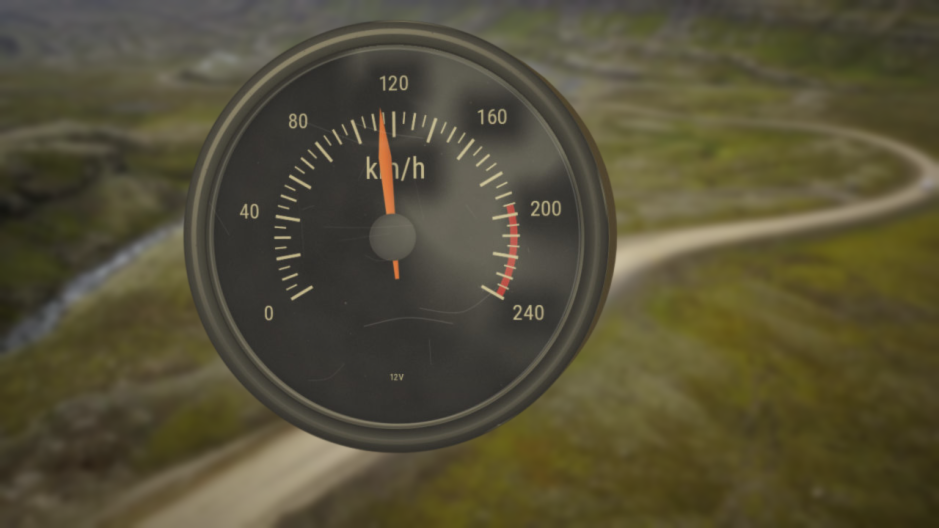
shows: value=115 unit=km/h
